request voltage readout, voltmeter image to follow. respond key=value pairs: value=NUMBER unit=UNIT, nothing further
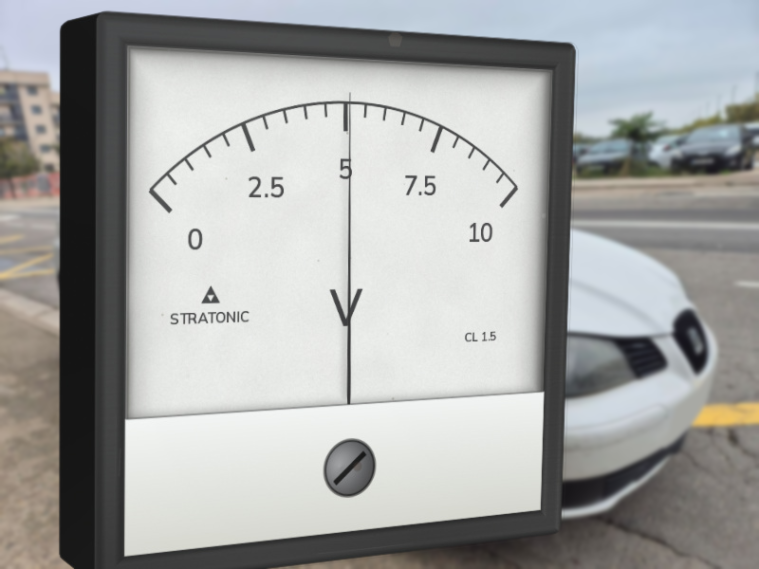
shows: value=5 unit=V
